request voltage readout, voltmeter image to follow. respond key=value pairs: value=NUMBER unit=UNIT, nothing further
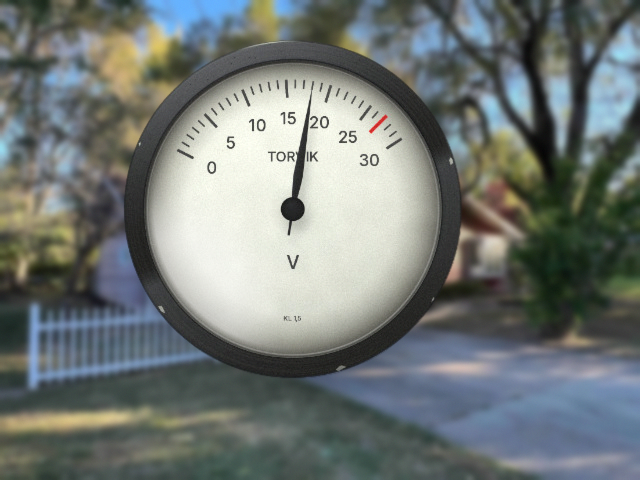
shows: value=18 unit=V
